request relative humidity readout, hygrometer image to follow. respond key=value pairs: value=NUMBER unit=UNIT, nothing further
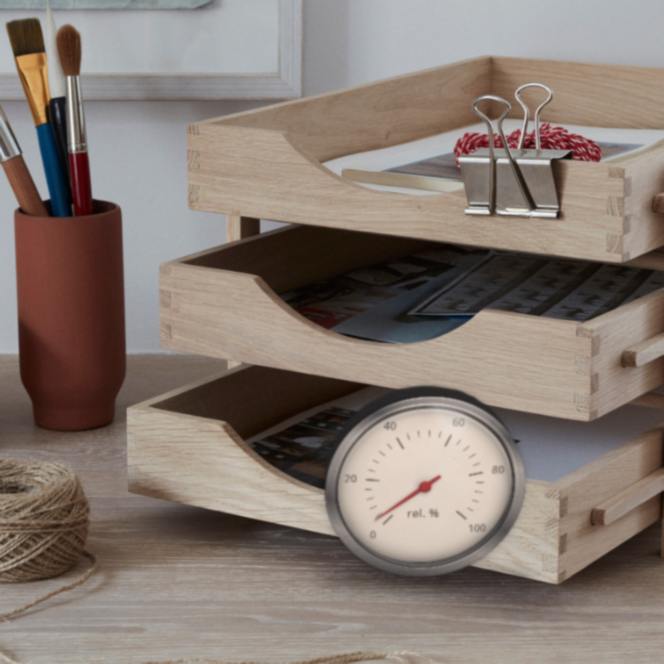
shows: value=4 unit=%
